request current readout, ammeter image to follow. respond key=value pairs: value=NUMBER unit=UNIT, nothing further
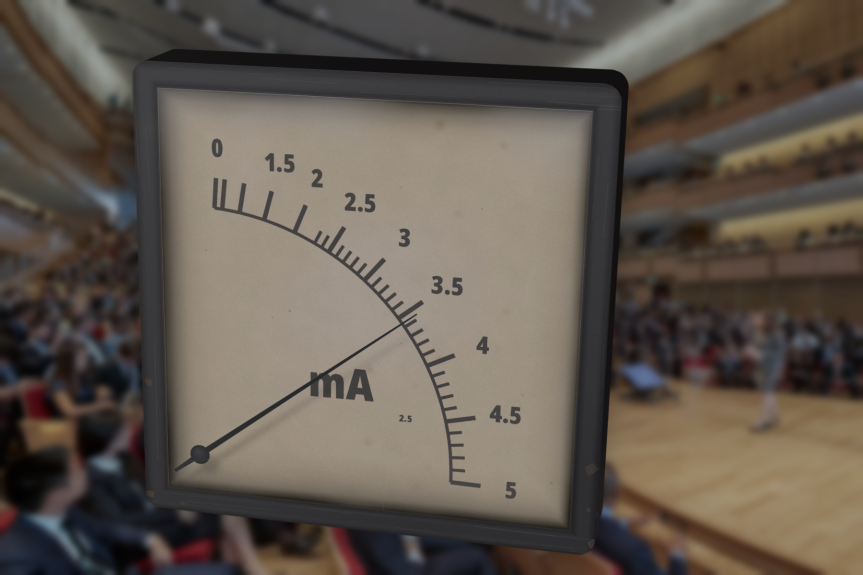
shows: value=3.55 unit=mA
